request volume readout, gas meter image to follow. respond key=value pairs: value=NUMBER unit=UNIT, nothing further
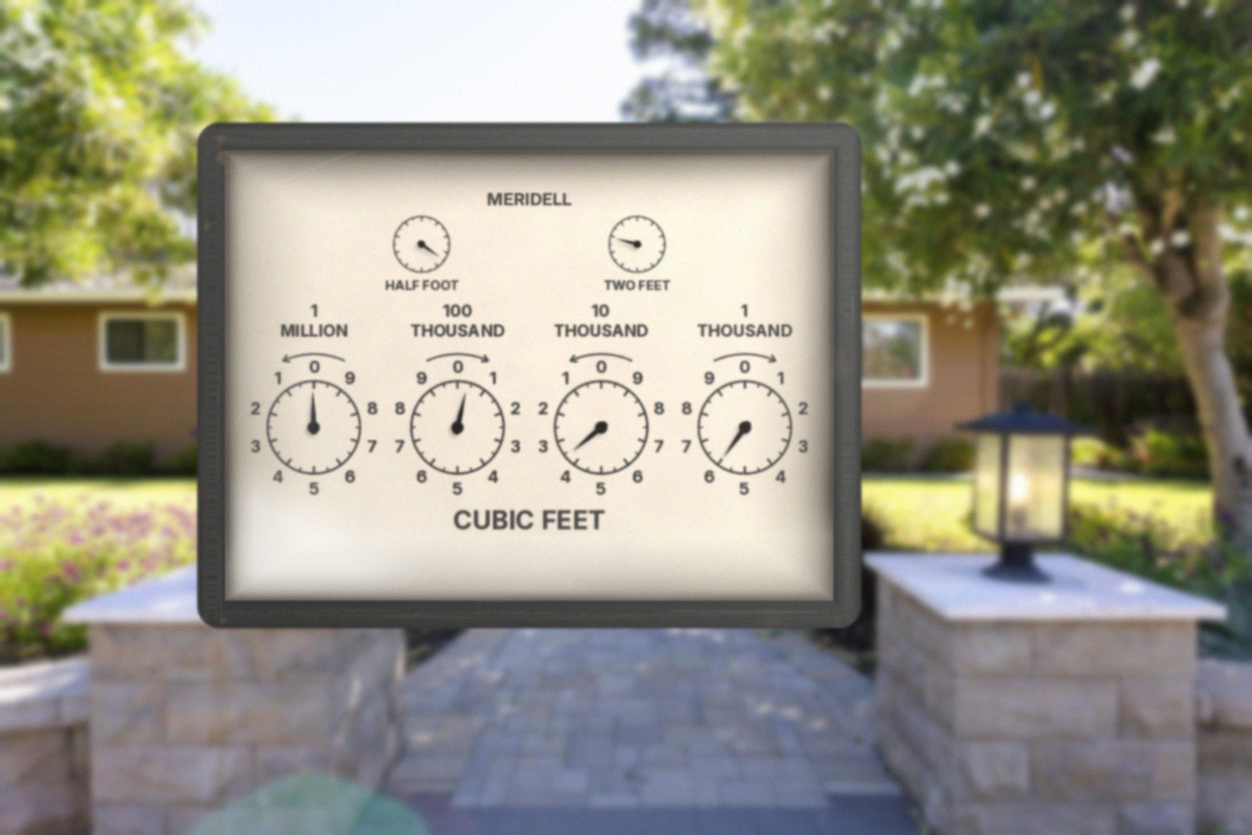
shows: value=3600 unit=ft³
